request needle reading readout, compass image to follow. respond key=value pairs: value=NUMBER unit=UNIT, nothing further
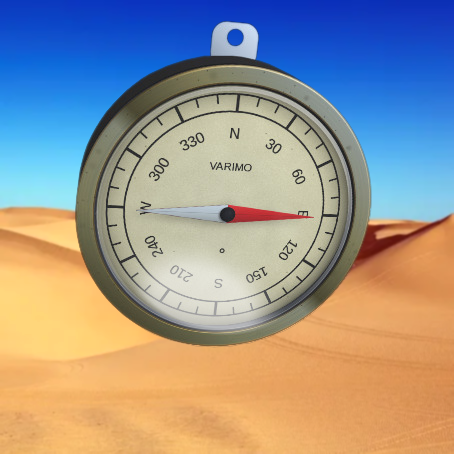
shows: value=90 unit=°
